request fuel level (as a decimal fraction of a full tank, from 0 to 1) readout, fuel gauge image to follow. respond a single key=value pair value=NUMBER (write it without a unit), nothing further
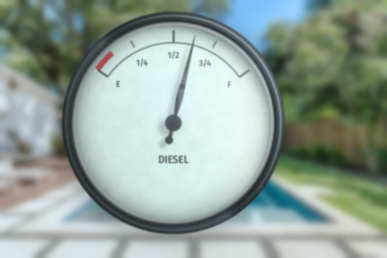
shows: value=0.625
